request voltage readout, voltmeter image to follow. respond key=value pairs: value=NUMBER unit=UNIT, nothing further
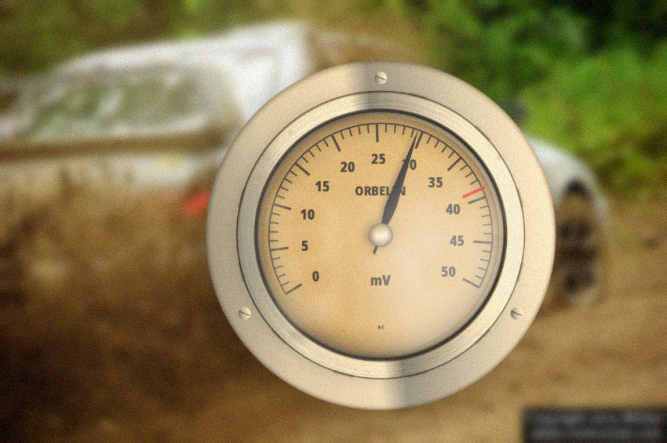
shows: value=29.5 unit=mV
